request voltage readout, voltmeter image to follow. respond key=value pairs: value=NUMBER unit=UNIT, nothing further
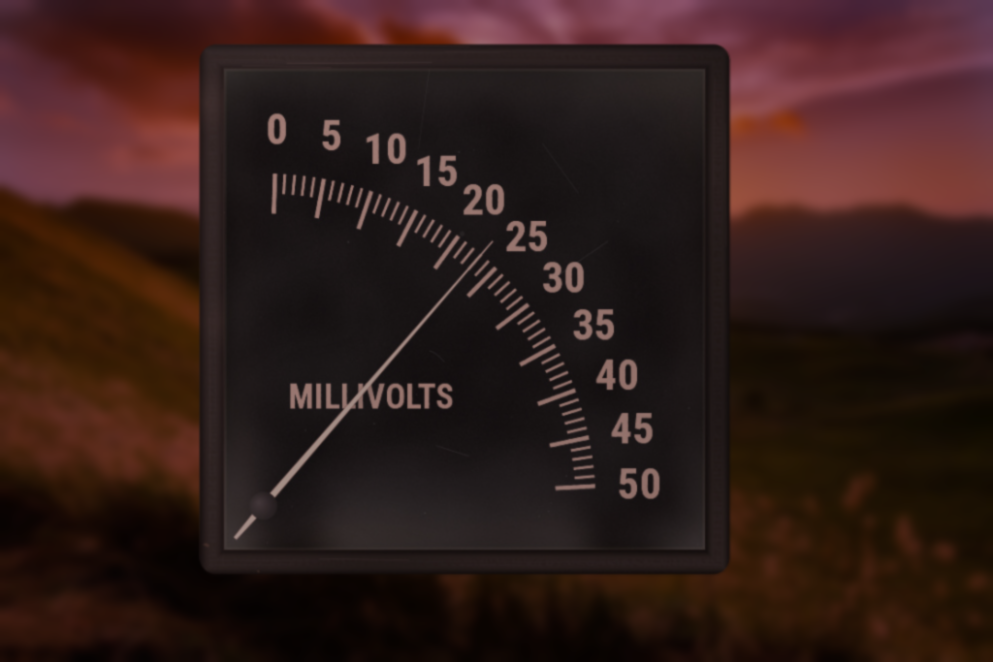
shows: value=23 unit=mV
